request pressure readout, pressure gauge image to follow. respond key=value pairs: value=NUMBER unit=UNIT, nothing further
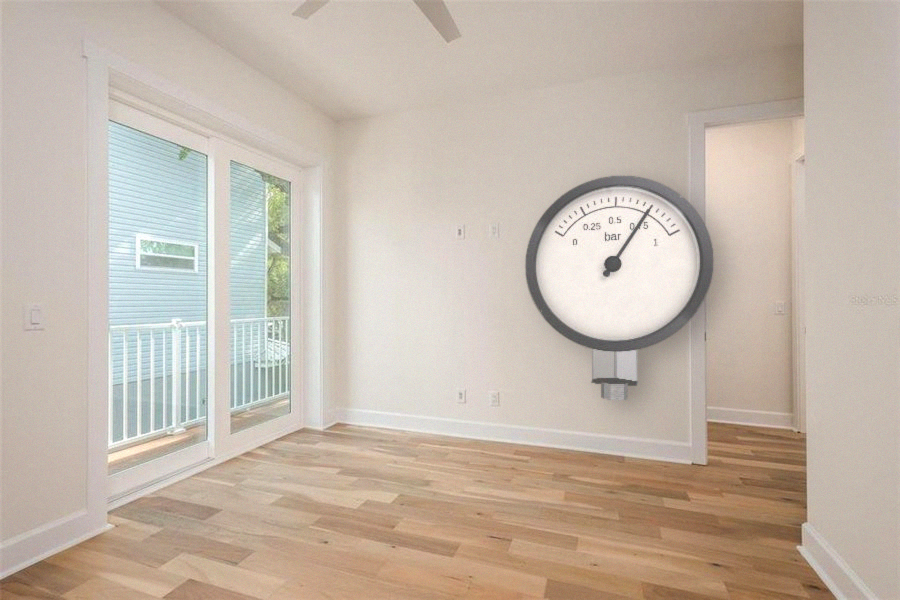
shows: value=0.75 unit=bar
